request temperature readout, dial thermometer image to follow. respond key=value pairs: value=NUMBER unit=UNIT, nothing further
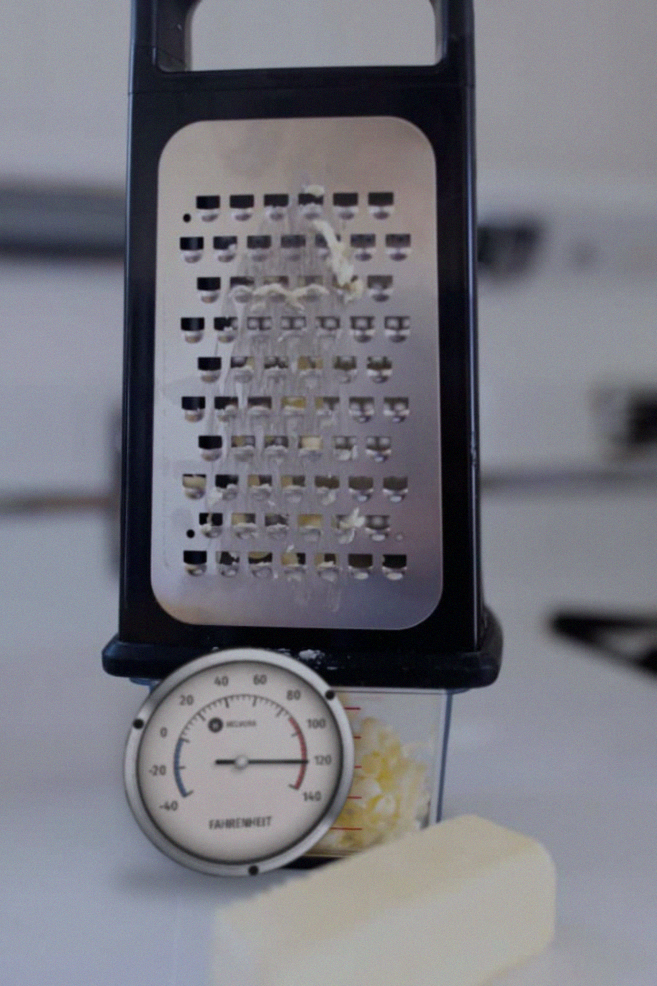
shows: value=120 unit=°F
